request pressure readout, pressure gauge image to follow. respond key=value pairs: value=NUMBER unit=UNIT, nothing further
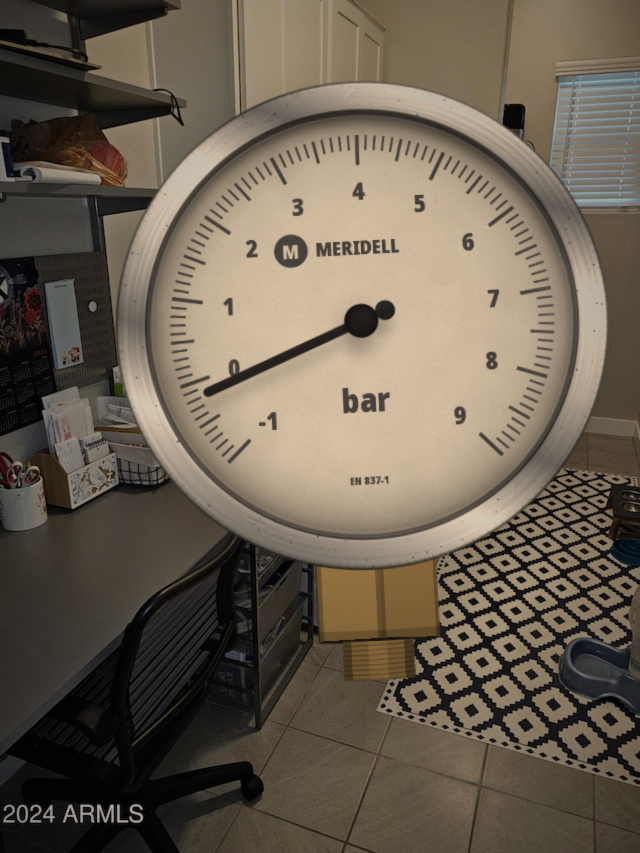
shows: value=-0.2 unit=bar
